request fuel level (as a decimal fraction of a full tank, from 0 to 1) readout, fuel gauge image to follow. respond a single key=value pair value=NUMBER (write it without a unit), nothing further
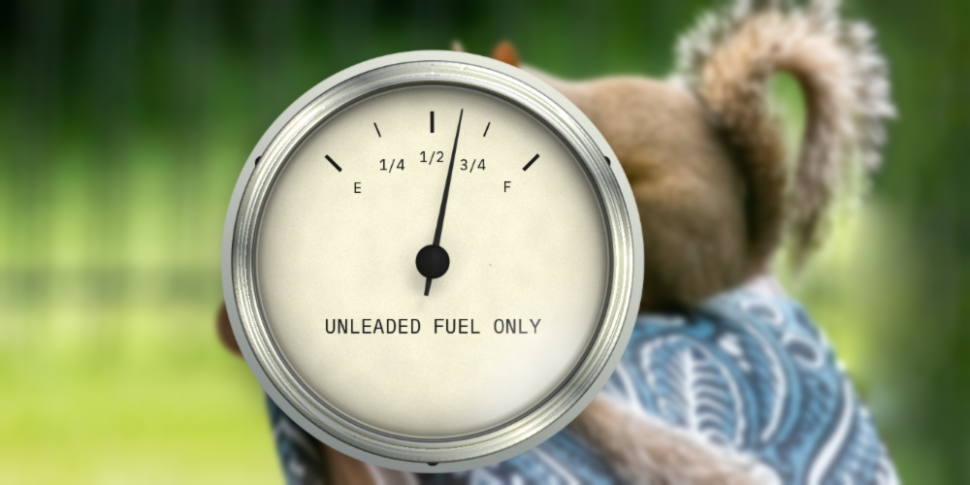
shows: value=0.625
